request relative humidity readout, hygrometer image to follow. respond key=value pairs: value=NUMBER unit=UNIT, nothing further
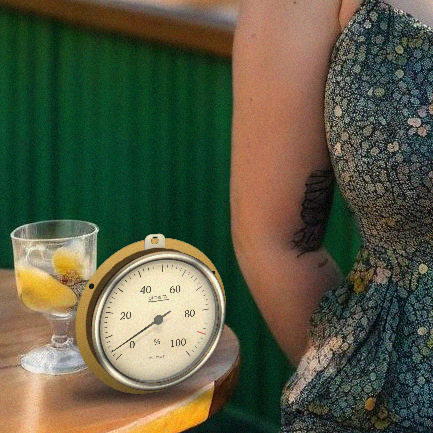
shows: value=4 unit=%
